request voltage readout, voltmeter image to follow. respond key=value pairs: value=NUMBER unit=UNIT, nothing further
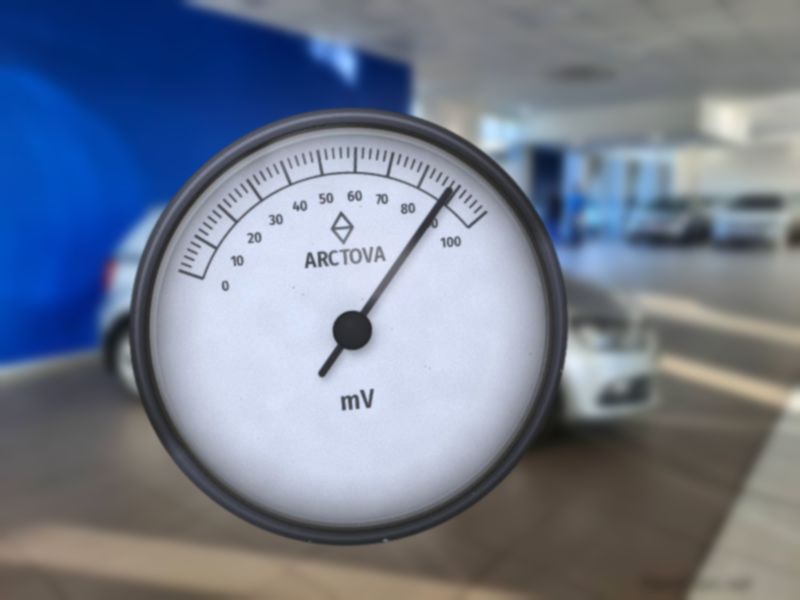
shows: value=88 unit=mV
